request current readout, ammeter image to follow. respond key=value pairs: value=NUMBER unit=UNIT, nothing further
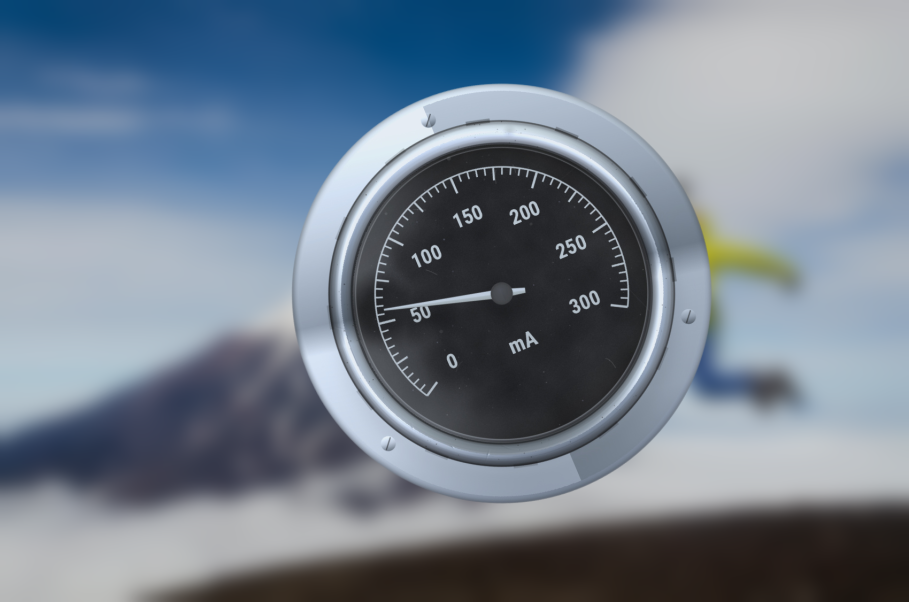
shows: value=57.5 unit=mA
